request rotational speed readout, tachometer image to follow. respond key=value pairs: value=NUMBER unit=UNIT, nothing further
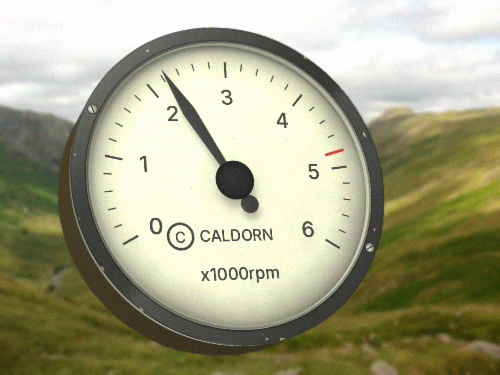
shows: value=2200 unit=rpm
